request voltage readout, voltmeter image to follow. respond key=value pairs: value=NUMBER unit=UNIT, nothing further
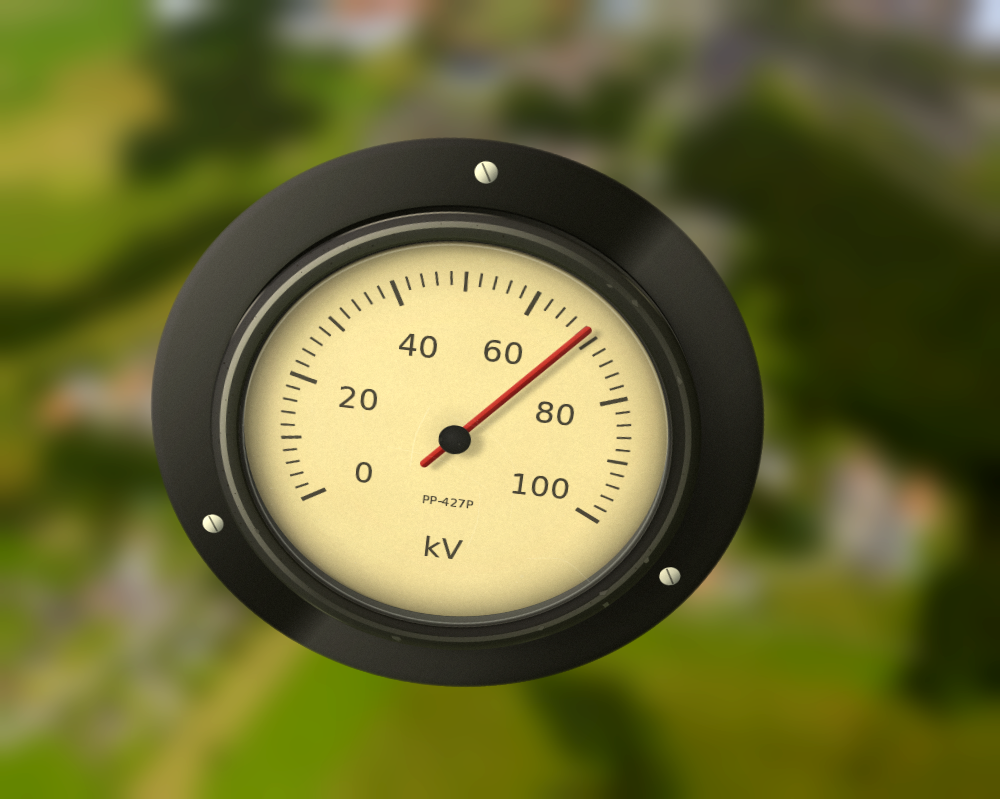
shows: value=68 unit=kV
